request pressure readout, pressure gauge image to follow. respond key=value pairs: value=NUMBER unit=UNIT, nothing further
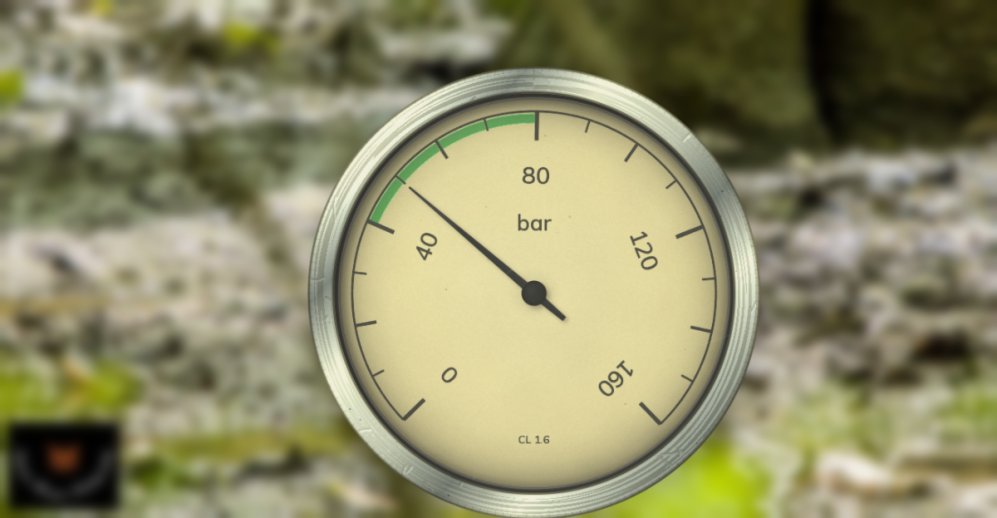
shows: value=50 unit=bar
